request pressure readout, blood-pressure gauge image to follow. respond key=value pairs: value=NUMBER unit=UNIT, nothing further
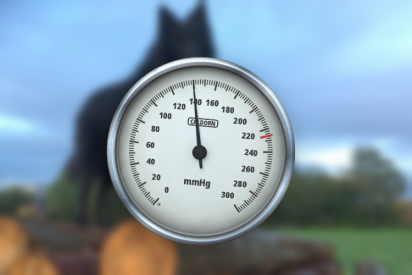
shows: value=140 unit=mmHg
